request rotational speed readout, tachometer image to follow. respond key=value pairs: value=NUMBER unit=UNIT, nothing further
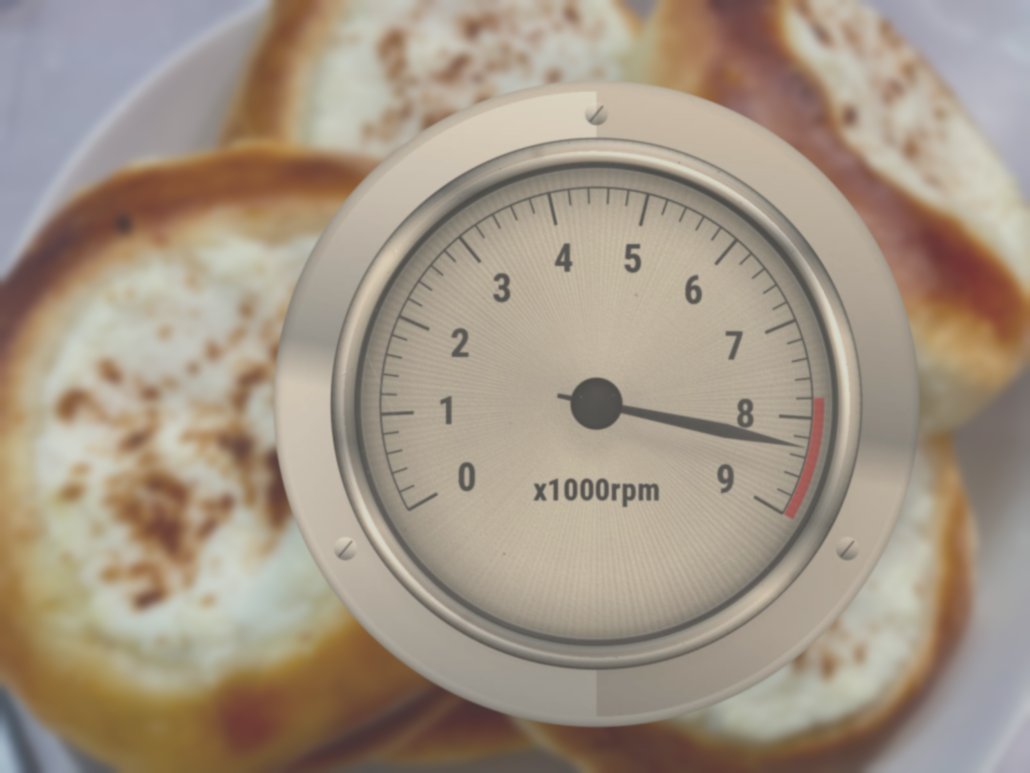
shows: value=8300 unit=rpm
